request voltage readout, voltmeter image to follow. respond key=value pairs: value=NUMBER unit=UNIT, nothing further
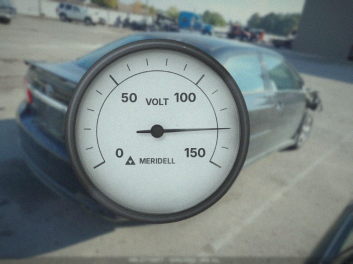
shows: value=130 unit=V
